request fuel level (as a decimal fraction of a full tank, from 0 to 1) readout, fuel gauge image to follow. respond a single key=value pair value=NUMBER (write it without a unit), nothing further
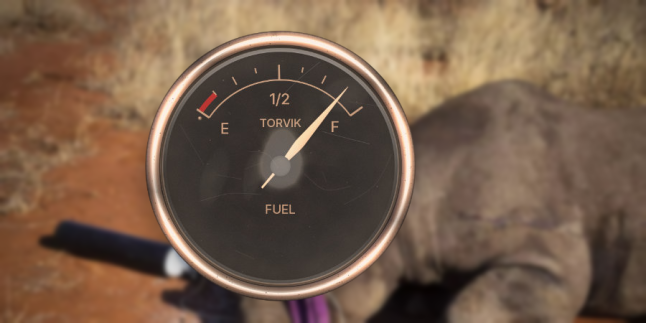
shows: value=0.875
